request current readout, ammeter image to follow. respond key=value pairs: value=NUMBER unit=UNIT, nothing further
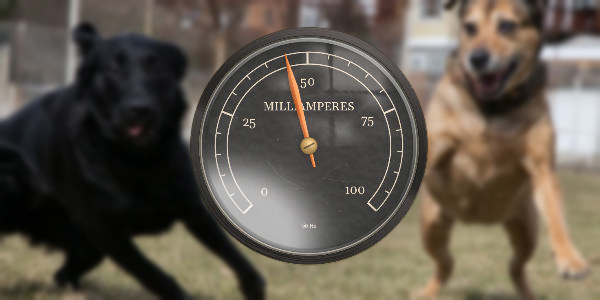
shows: value=45 unit=mA
